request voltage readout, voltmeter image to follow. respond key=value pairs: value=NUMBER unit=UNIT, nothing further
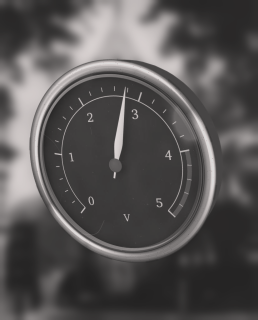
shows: value=2.8 unit=V
